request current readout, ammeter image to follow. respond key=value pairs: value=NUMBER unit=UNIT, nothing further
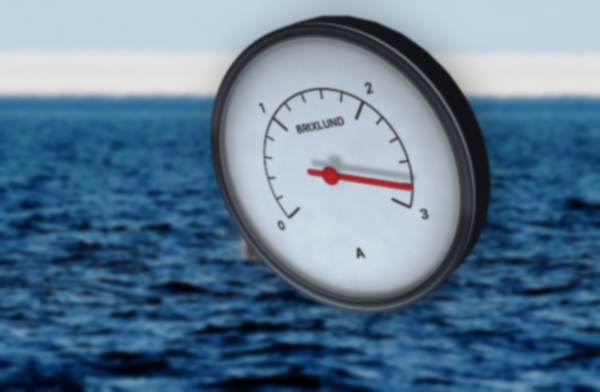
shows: value=2.8 unit=A
